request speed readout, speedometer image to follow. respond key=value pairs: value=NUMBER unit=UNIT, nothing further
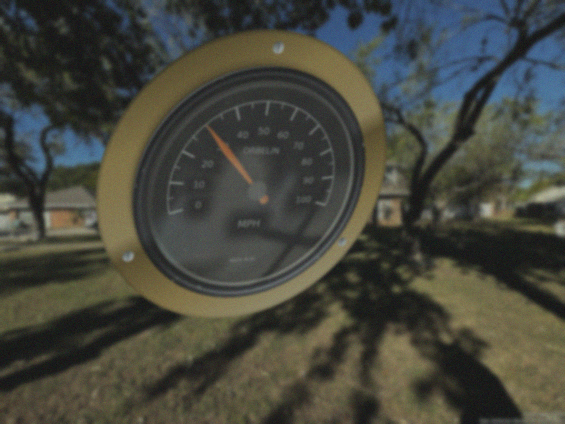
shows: value=30 unit=mph
